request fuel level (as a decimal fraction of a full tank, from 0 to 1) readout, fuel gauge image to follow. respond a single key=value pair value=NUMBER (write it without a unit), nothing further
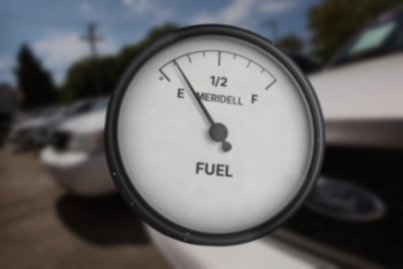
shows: value=0.125
